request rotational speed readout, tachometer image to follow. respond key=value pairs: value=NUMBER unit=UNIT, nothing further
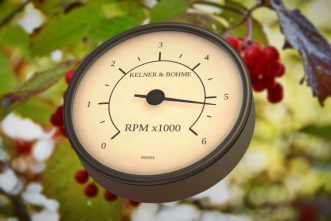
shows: value=5250 unit=rpm
